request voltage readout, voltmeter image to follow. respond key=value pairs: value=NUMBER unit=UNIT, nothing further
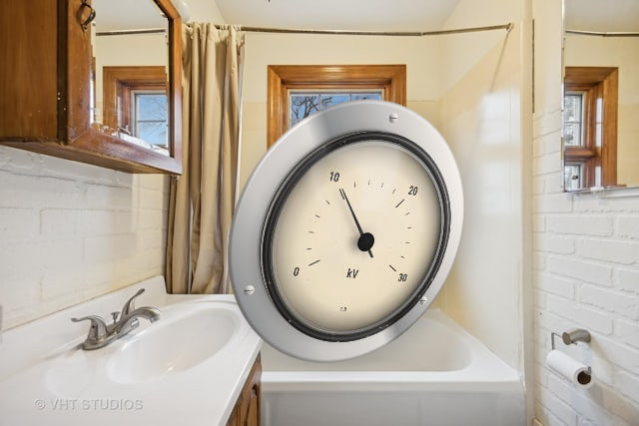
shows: value=10 unit=kV
